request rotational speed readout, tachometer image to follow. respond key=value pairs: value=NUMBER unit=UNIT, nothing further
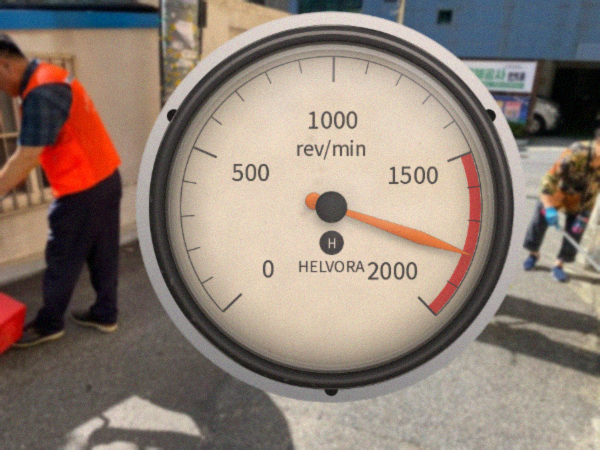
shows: value=1800 unit=rpm
